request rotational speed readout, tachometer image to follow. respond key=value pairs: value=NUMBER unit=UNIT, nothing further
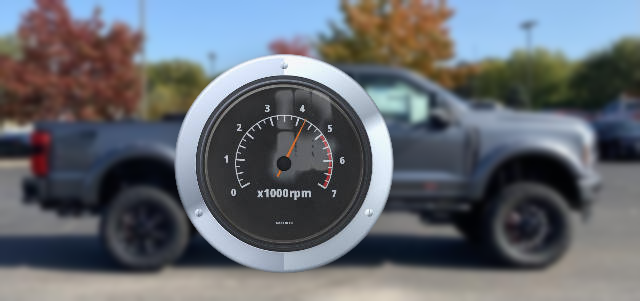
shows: value=4250 unit=rpm
